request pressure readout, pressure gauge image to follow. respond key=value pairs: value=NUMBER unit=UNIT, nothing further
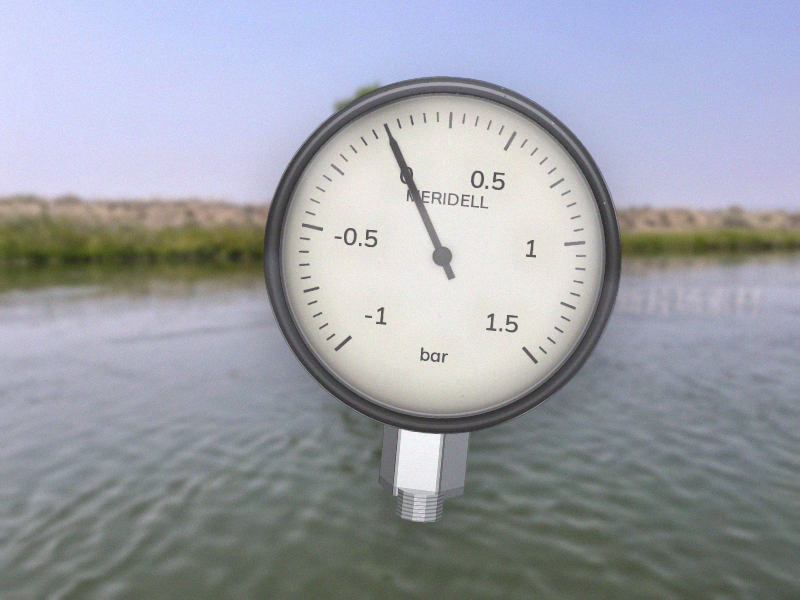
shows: value=0 unit=bar
